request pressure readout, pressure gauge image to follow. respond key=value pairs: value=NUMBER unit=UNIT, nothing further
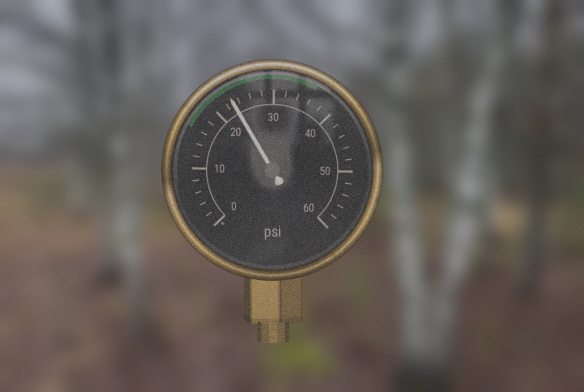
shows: value=23 unit=psi
